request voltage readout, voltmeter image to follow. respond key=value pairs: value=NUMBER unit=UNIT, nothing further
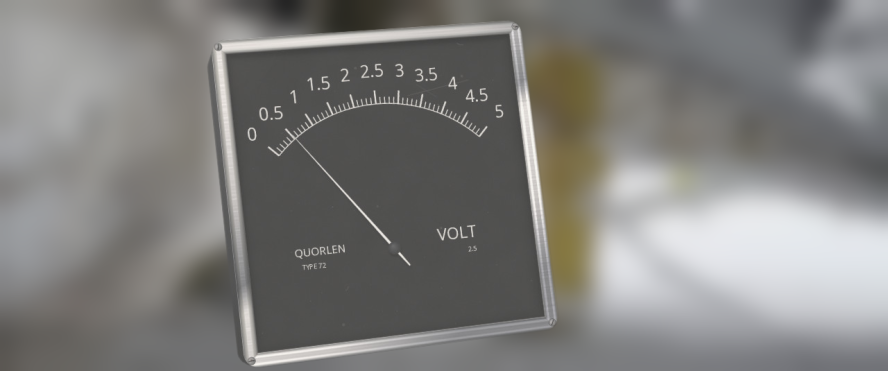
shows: value=0.5 unit=V
